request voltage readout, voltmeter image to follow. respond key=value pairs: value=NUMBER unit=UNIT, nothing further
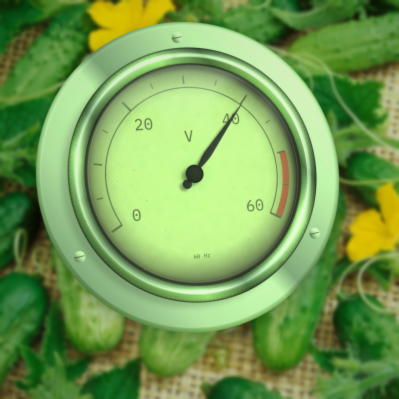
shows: value=40 unit=V
